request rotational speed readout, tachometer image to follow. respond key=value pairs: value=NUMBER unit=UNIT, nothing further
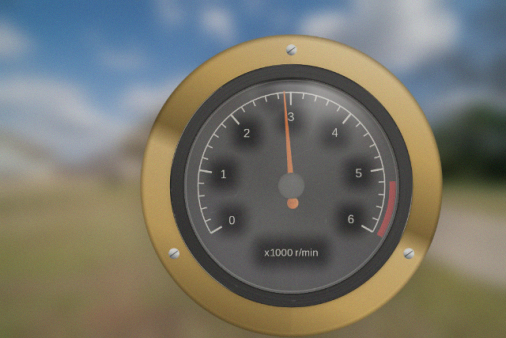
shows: value=2900 unit=rpm
